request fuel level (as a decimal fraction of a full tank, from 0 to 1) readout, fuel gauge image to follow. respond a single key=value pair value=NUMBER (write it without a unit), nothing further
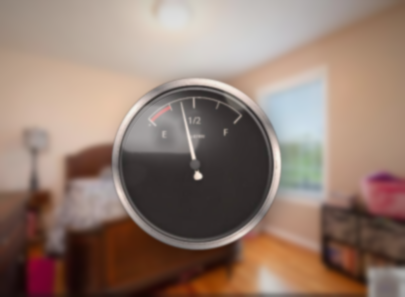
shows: value=0.375
